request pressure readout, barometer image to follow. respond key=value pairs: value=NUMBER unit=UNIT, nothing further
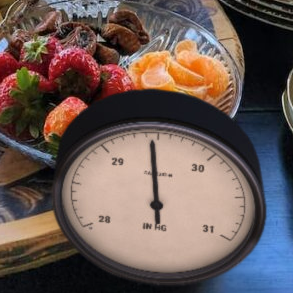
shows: value=29.45 unit=inHg
